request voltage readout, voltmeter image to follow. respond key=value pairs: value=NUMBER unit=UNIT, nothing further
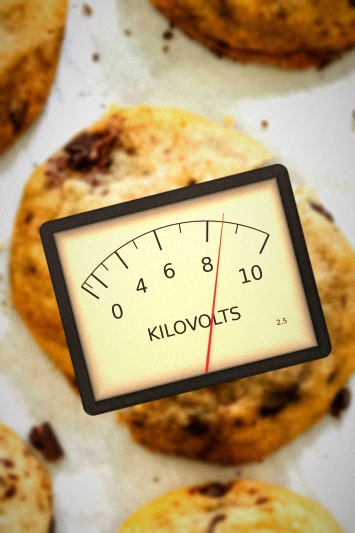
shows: value=8.5 unit=kV
